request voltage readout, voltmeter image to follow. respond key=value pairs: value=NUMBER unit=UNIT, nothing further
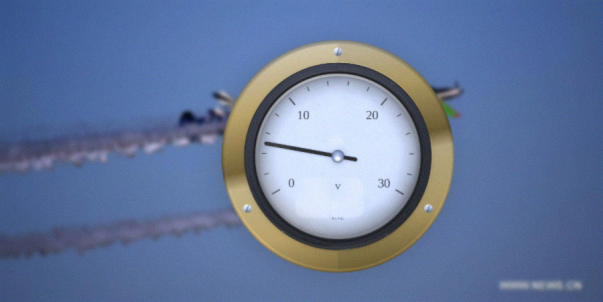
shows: value=5 unit=V
